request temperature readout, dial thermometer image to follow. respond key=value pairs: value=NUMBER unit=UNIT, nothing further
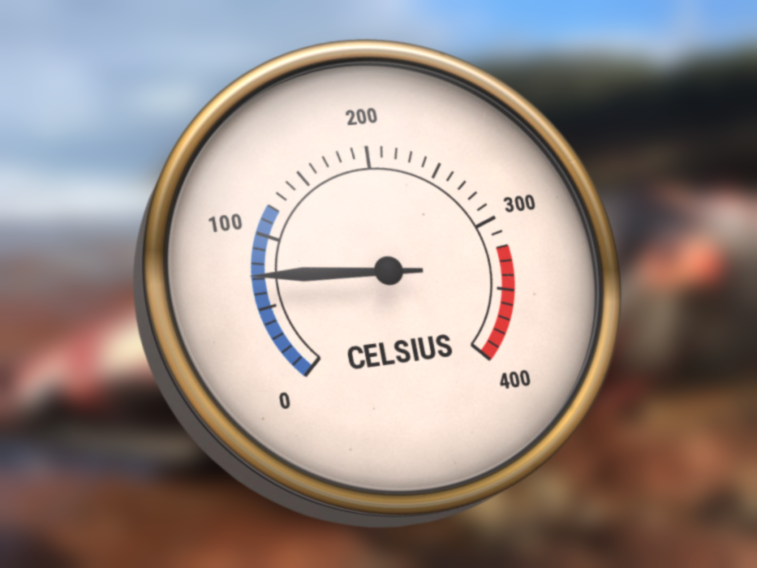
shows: value=70 unit=°C
